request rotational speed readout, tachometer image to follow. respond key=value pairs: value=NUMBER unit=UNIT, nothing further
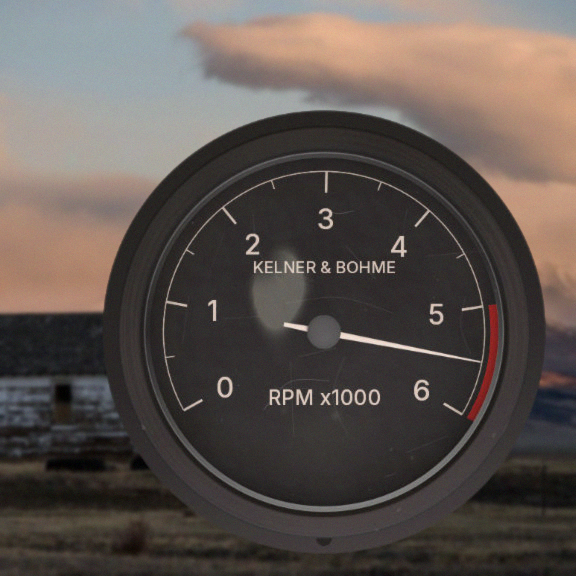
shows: value=5500 unit=rpm
